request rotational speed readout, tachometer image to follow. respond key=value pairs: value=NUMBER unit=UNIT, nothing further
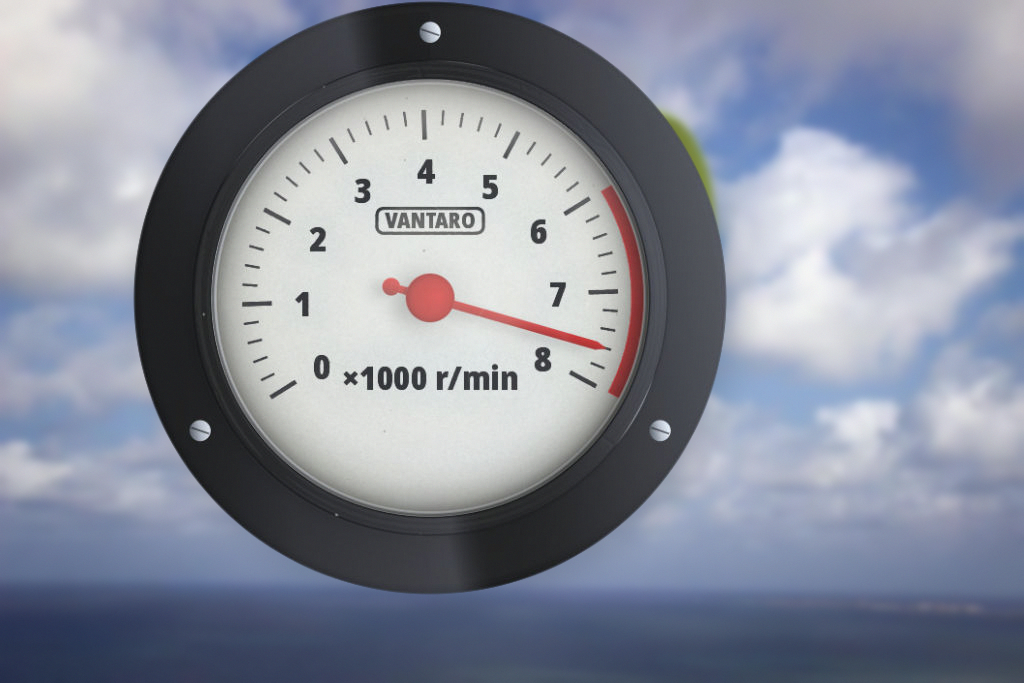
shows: value=7600 unit=rpm
